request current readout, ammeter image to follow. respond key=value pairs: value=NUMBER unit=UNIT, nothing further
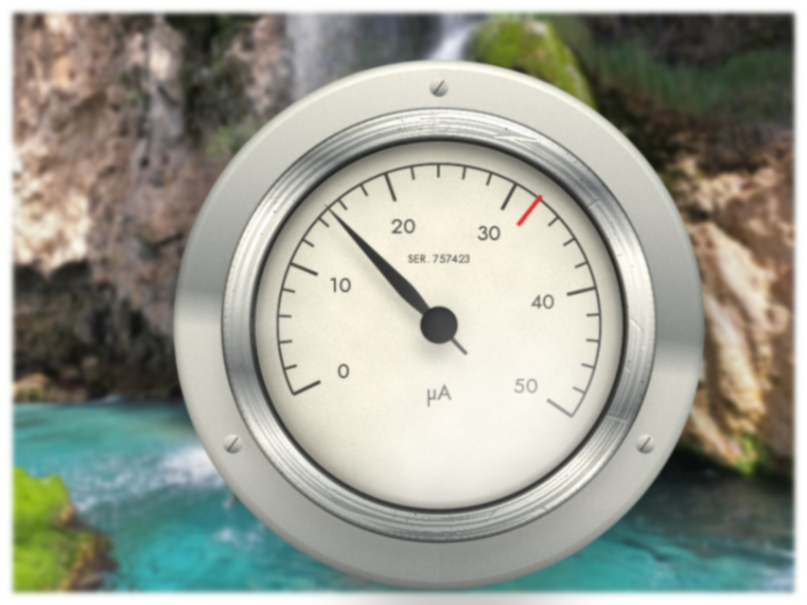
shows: value=15 unit=µA
